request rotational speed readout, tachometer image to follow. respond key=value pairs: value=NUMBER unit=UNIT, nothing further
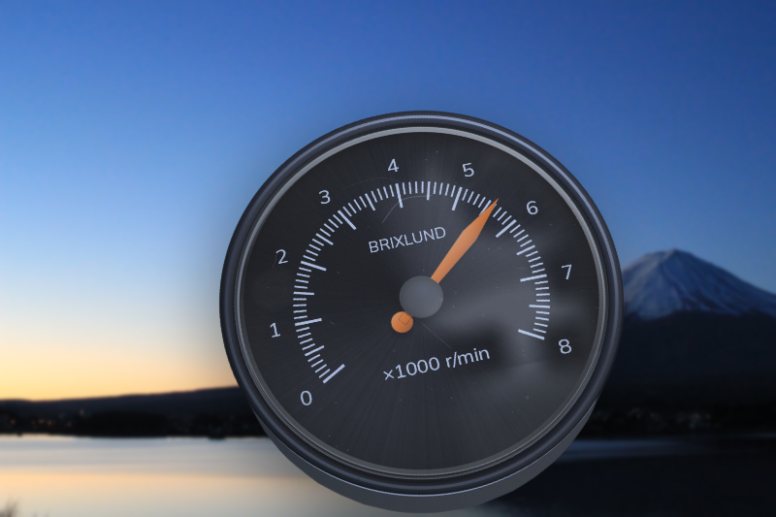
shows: value=5600 unit=rpm
